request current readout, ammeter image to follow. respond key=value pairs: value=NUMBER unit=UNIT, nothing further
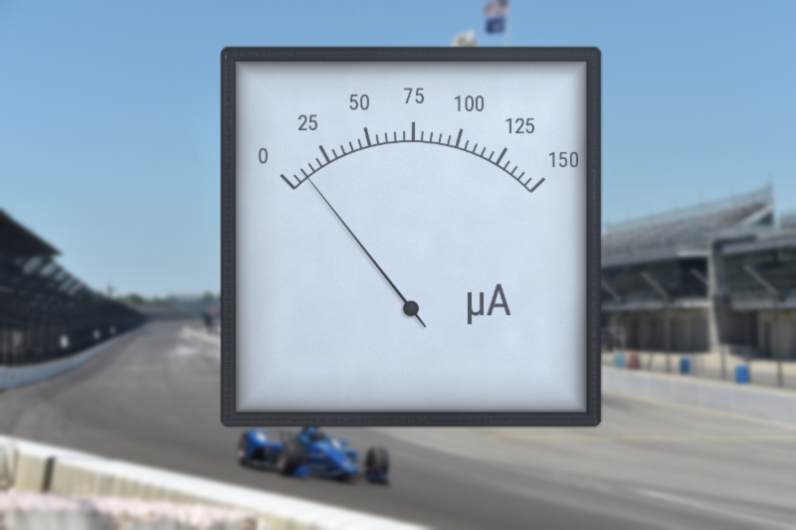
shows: value=10 unit=µA
